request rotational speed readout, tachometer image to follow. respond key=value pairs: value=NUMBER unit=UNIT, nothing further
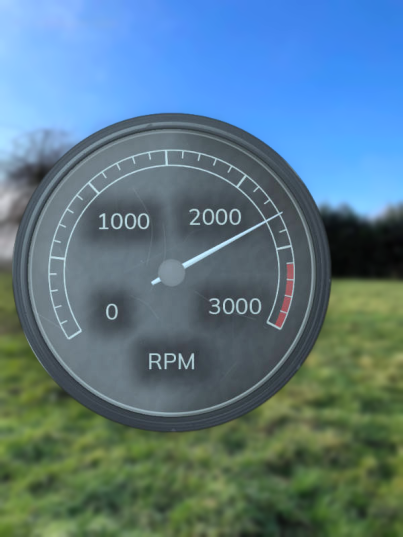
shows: value=2300 unit=rpm
